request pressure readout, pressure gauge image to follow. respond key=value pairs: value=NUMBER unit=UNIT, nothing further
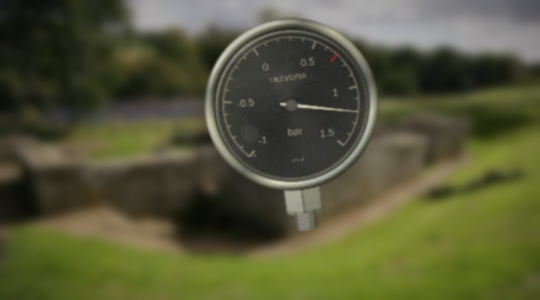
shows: value=1.2 unit=bar
